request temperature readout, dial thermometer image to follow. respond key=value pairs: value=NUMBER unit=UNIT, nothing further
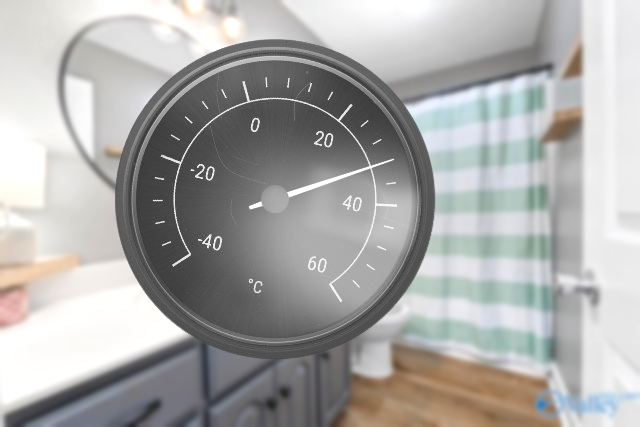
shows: value=32 unit=°C
